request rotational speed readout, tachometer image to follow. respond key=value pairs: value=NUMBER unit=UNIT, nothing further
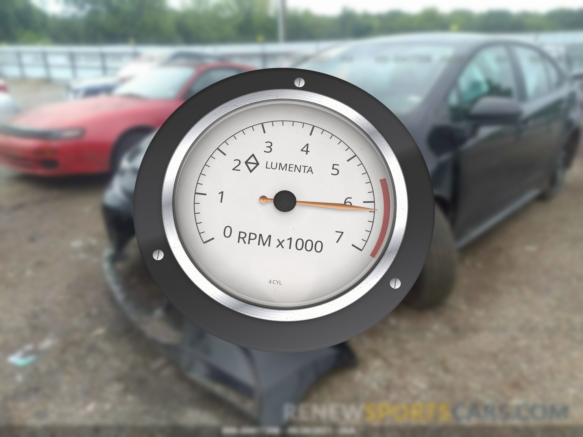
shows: value=6200 unit=rpm
